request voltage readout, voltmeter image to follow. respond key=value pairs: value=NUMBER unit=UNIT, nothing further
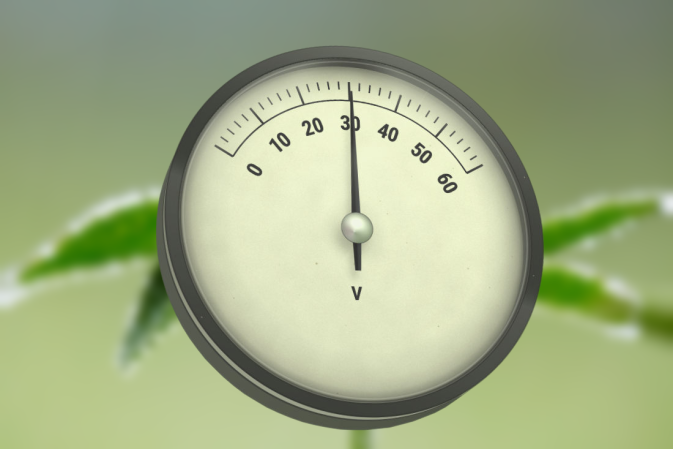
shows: value=30 unit=V
